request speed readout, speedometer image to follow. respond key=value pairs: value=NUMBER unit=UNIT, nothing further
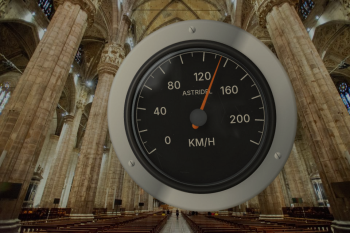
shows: value=135 unit=km/h
